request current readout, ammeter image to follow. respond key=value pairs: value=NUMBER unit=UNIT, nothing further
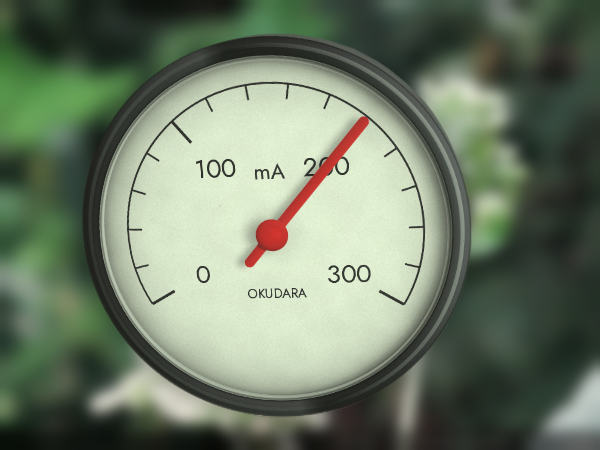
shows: value=200 unit=mA
